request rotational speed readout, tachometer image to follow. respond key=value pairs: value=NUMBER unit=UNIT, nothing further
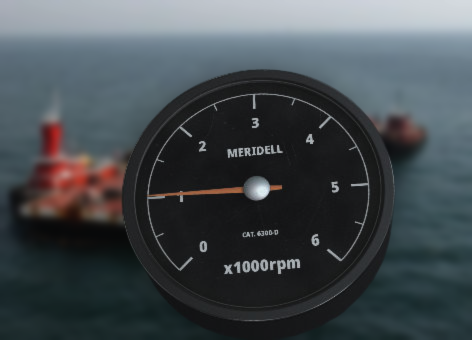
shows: value=1000 unit=rpm
